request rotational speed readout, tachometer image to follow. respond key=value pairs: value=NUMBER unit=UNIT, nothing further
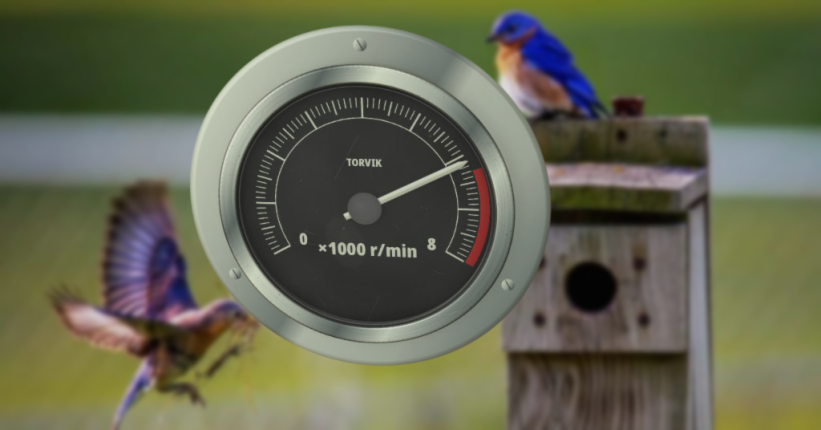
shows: value=6100 unit=rpm
